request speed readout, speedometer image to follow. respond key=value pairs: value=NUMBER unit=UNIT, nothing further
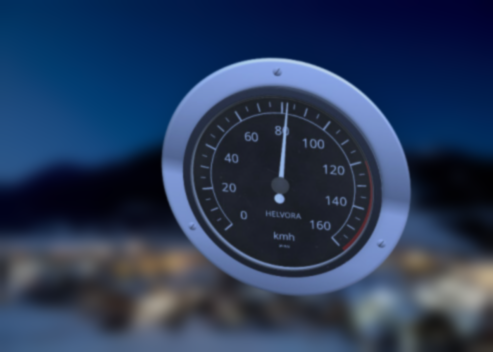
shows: value=82.5 unit=km/h
